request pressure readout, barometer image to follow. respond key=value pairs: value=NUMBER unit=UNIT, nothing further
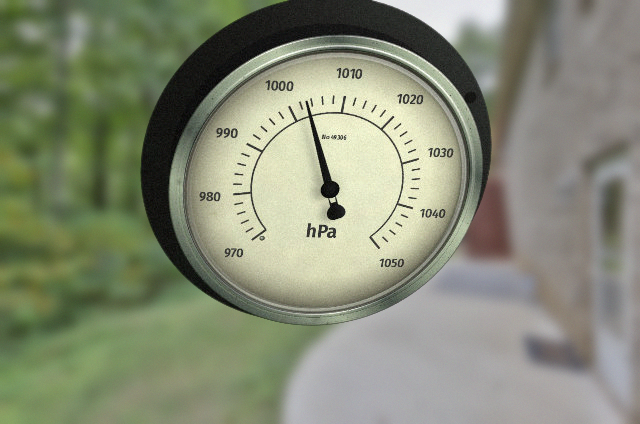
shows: value=1003 unit=hPa
